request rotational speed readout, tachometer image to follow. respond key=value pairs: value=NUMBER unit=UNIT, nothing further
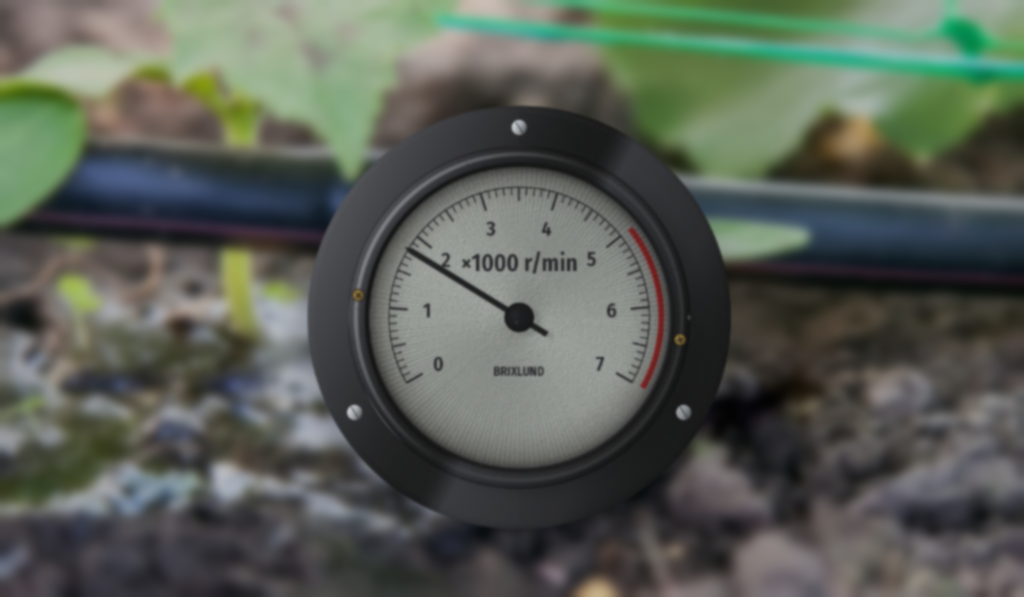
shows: value=1800 unit=rpm
